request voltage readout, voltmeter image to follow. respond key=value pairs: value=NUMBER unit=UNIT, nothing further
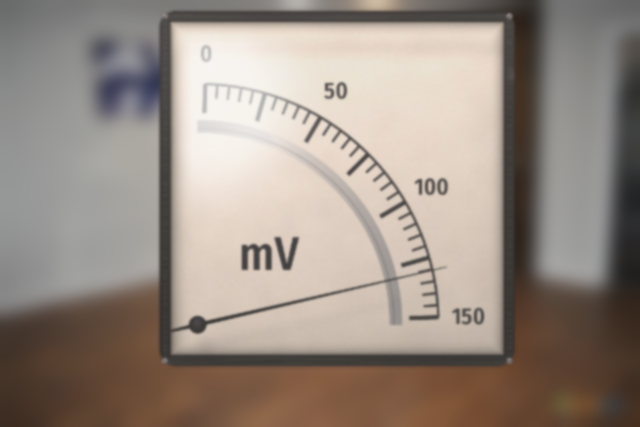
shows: value=130 unit=mV
